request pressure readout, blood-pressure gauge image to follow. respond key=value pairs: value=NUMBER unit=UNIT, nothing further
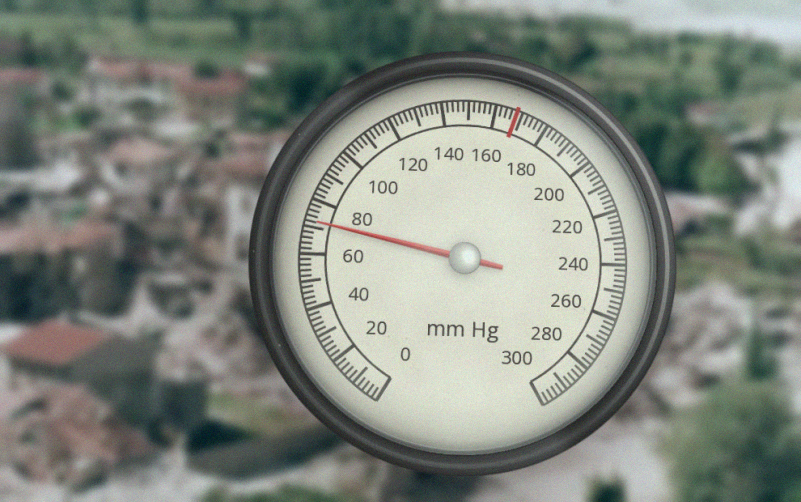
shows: value=72 unit=mmHg
